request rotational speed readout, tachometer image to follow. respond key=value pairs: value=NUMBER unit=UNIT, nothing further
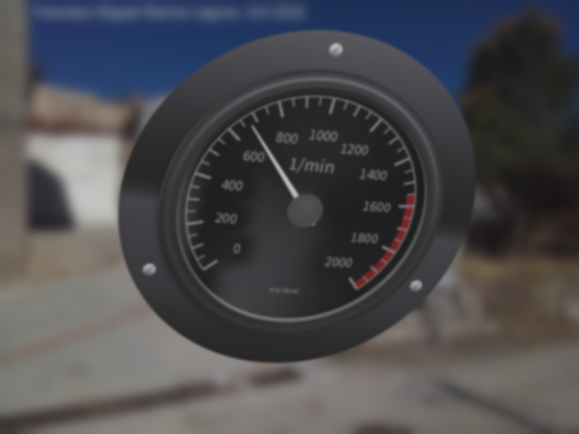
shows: value=675 unit=rpm
